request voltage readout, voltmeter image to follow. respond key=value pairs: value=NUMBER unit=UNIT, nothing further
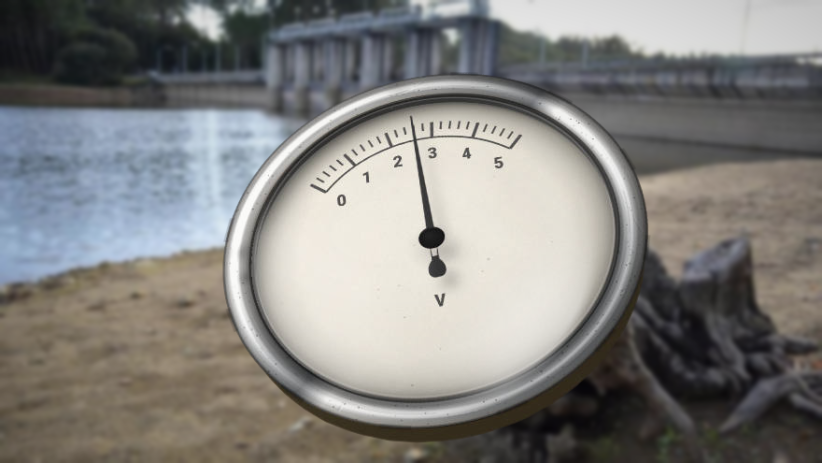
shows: value=2.6 unit=V
